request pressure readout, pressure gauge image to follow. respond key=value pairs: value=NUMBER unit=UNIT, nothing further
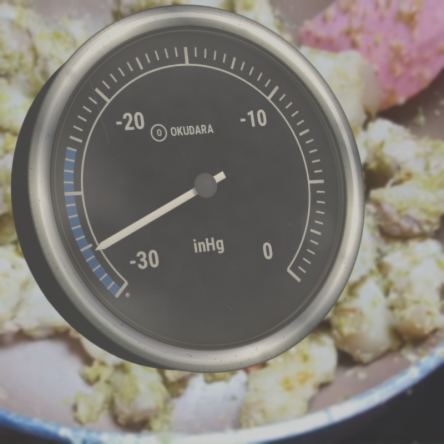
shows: value=-27.75 unit=inHg
